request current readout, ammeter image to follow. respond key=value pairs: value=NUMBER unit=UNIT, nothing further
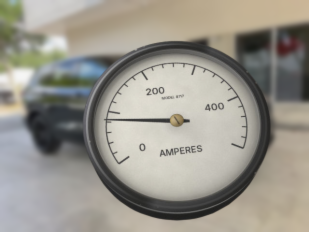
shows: value=80 unit=A
